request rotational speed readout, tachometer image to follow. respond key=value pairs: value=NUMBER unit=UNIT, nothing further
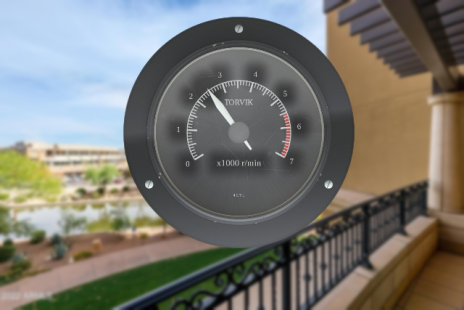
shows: value=2500 unit=rpm
